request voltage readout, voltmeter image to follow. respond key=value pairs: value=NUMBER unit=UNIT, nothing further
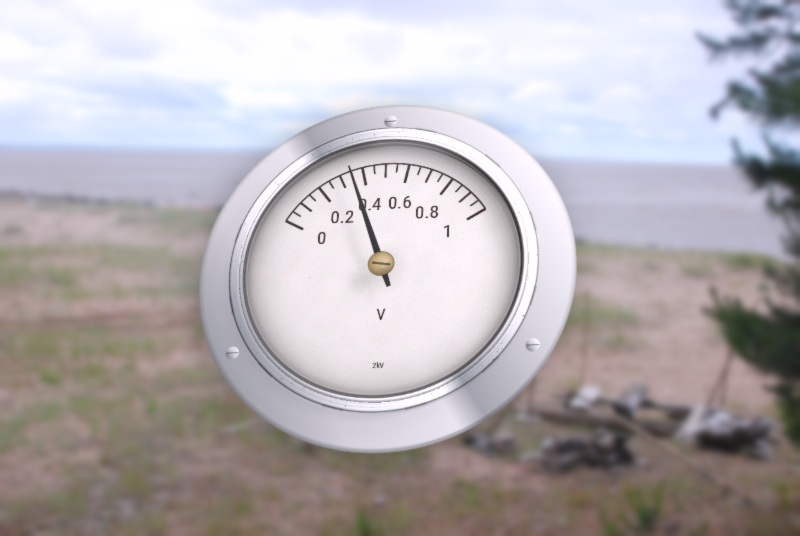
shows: value=0.35 unit=V
